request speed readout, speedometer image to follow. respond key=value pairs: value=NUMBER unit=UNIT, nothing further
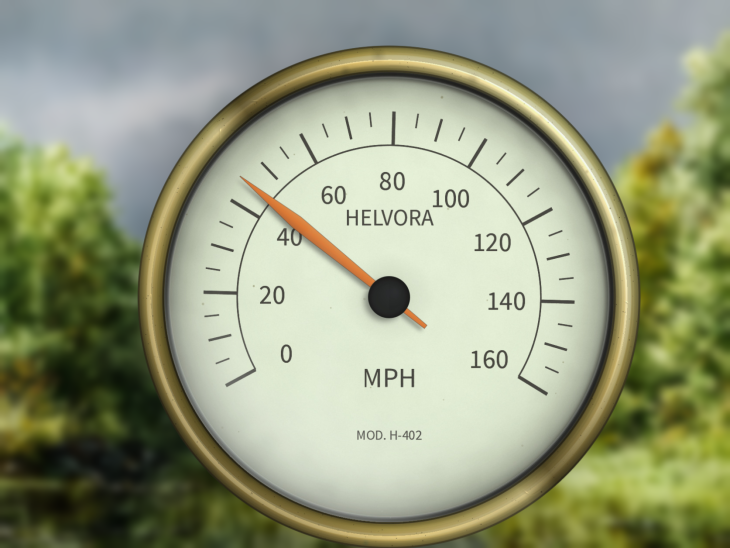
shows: value=45 unit=mph
